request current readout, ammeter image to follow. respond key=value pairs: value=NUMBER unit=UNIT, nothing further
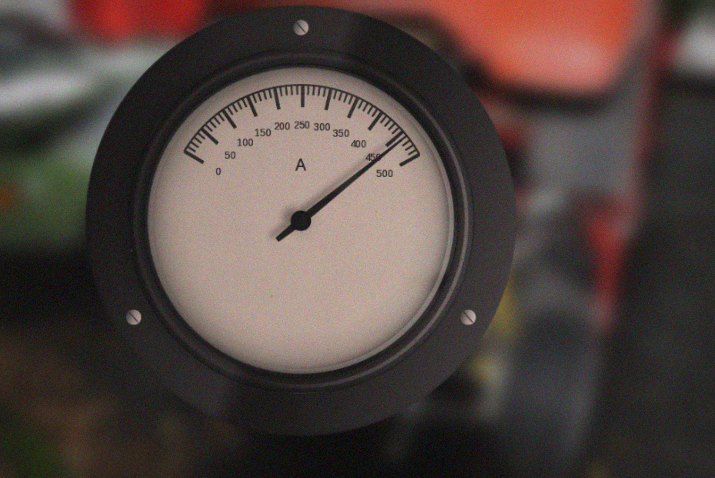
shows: value=460 unit=A
